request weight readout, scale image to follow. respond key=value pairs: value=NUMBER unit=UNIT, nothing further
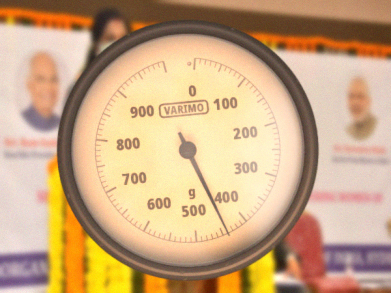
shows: value=440 unit=g
